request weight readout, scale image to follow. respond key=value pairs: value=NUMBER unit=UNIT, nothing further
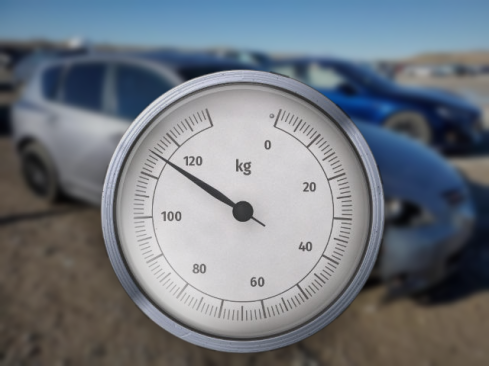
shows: value=115 unit=kg
